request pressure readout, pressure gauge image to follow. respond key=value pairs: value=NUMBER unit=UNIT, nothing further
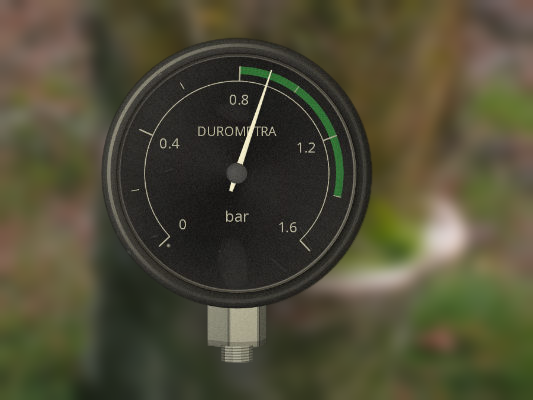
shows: value=0.9 unit=bar
